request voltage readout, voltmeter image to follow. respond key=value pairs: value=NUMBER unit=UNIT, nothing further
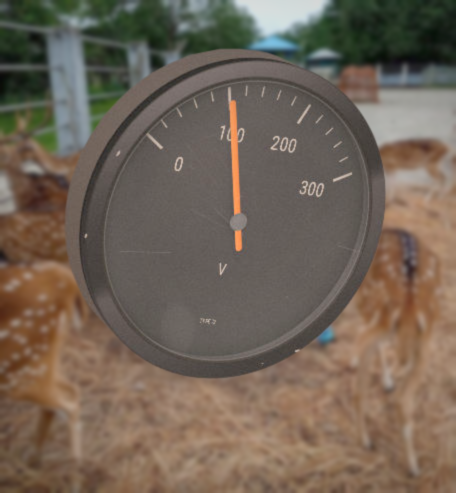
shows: value=100 unit=V
